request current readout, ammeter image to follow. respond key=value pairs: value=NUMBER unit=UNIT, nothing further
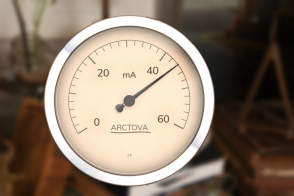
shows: value=44 unit=mA
